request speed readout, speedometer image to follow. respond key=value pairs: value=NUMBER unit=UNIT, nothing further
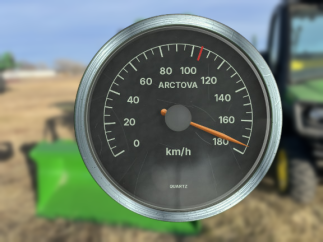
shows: value=175 unit=km/h
